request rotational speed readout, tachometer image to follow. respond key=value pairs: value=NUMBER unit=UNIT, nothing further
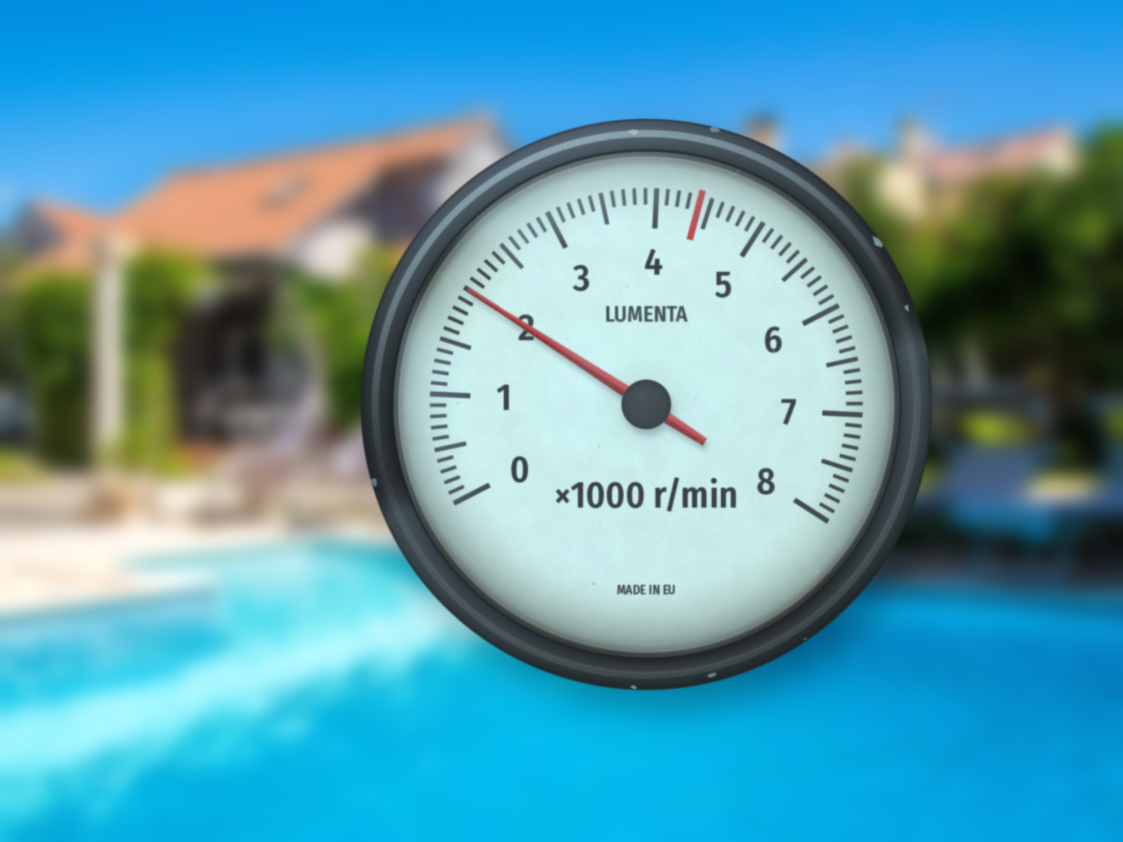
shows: value=2000 unit=rpm
